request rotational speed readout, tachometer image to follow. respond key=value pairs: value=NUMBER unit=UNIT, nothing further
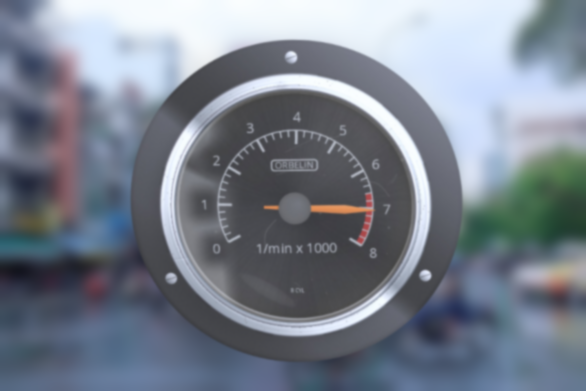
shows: value=7000 unit=rpm
